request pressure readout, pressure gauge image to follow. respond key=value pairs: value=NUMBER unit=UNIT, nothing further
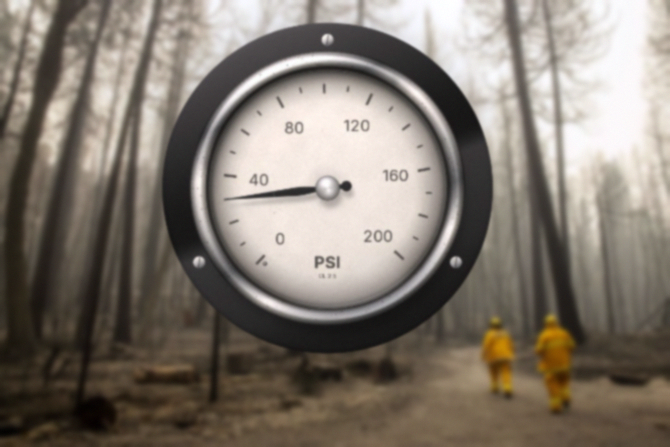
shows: value=30 unit=psi
